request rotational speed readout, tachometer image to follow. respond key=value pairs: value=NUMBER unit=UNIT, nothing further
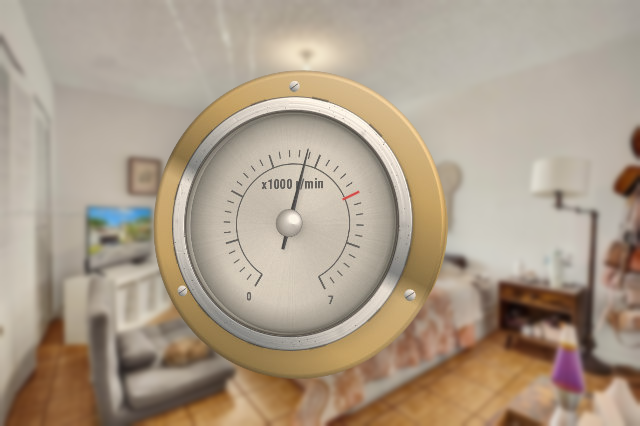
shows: value=3800 unit=rpm
